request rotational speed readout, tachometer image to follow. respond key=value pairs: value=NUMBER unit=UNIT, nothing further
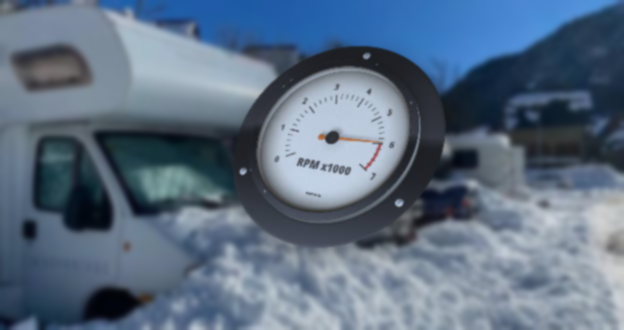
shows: value=6000 unit=rpm
